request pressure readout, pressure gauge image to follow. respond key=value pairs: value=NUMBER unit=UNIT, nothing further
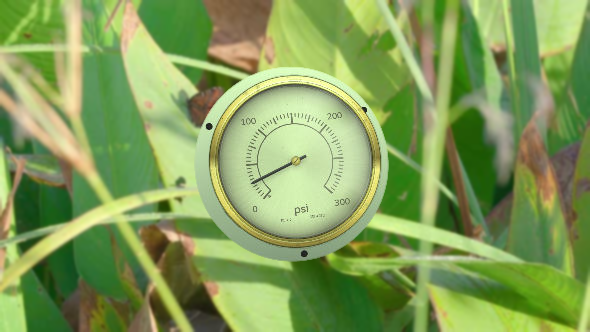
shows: value=25 unit=psi
